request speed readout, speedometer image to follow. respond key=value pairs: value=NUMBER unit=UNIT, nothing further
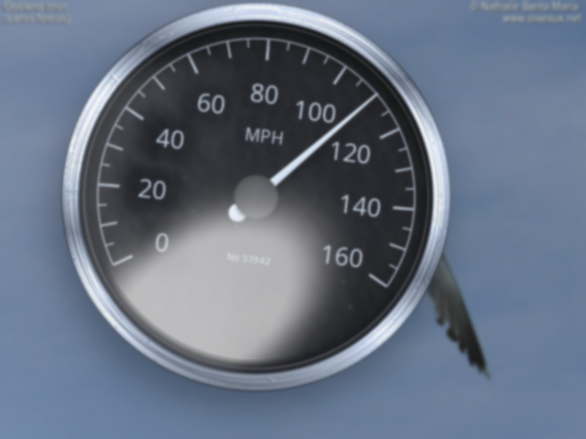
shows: value=110 unit=mph
